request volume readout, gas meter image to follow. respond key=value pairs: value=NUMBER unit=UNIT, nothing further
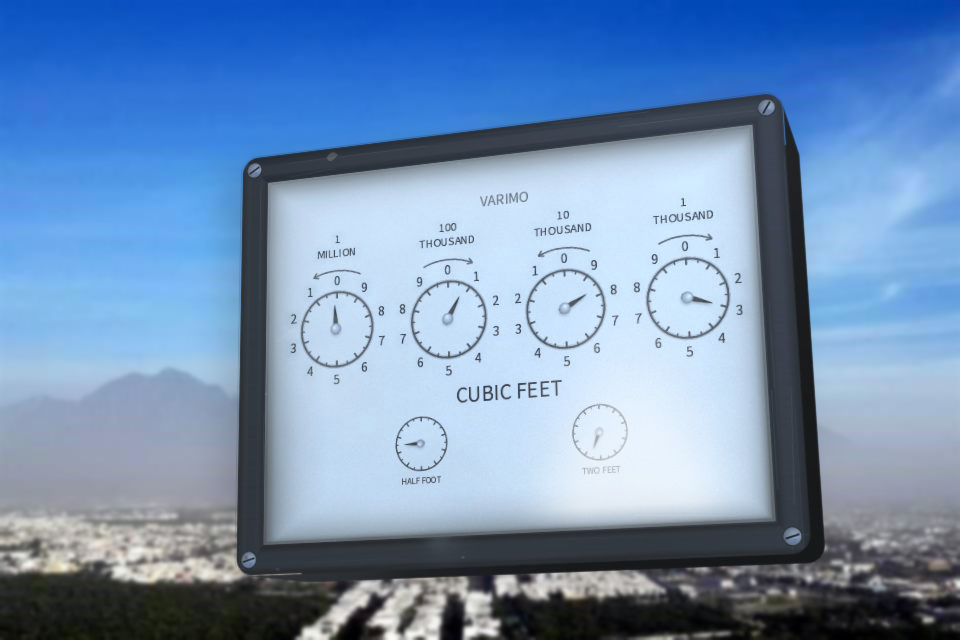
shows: value=8300 unit=ft³
